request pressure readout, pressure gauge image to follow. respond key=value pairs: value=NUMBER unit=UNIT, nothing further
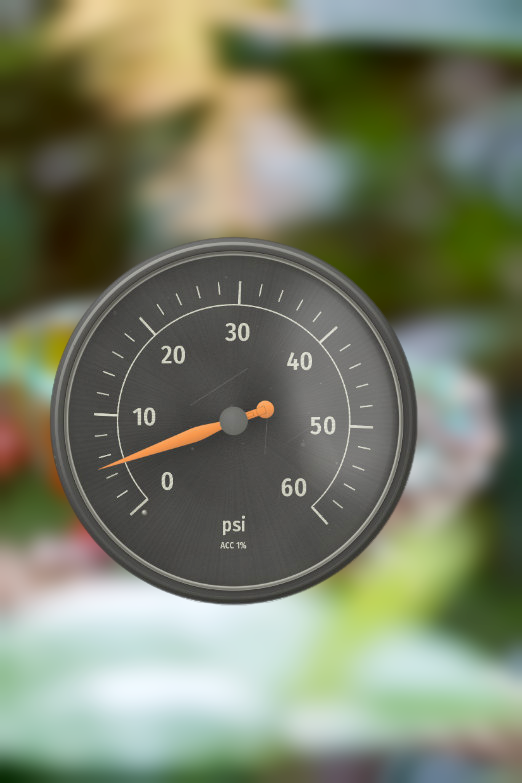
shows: value=5 unit=psi
